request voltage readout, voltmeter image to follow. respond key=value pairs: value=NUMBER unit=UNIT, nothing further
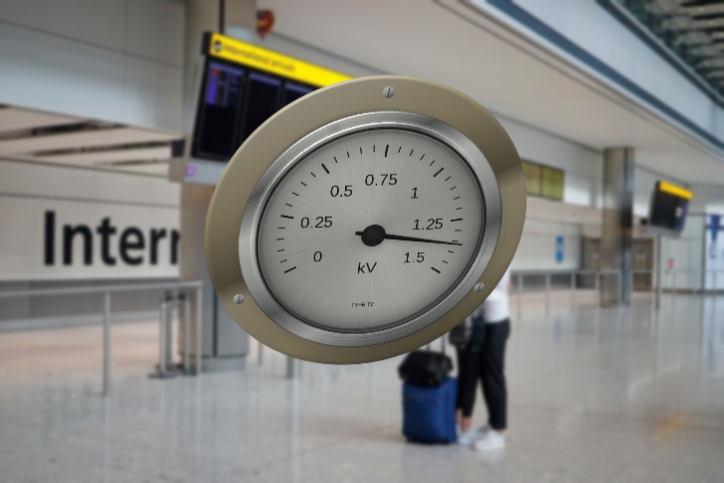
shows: value=1.35 unit=kV
